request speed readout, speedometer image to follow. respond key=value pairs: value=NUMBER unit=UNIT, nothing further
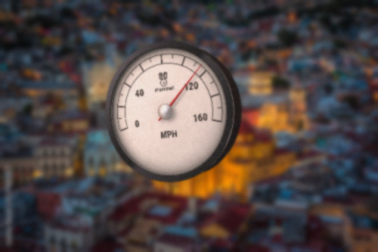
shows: value=115 unit=mph
